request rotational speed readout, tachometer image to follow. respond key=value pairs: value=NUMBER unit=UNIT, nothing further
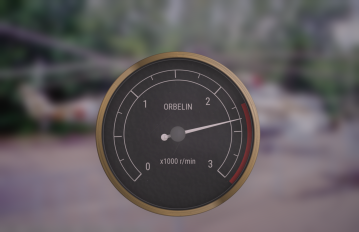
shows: value=2375 unit=rpm
